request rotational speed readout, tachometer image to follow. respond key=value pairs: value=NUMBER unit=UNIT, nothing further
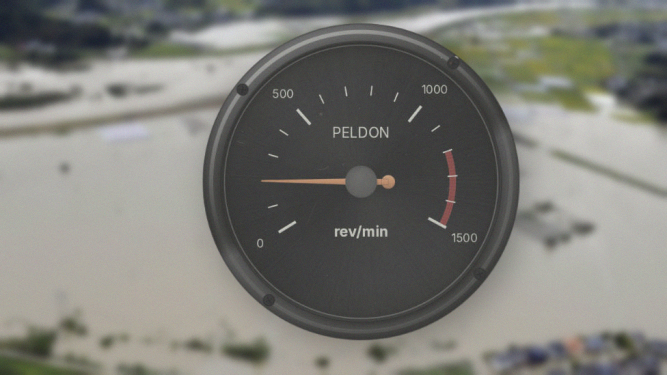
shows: value=200 unit=rpm
